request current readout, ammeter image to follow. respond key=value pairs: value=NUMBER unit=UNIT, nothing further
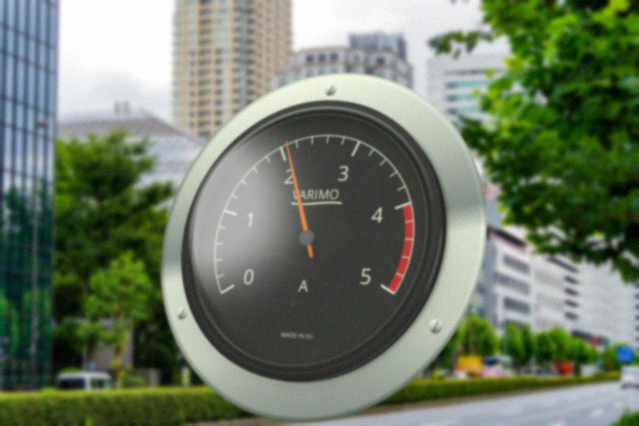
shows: value=2.1 unit=A
